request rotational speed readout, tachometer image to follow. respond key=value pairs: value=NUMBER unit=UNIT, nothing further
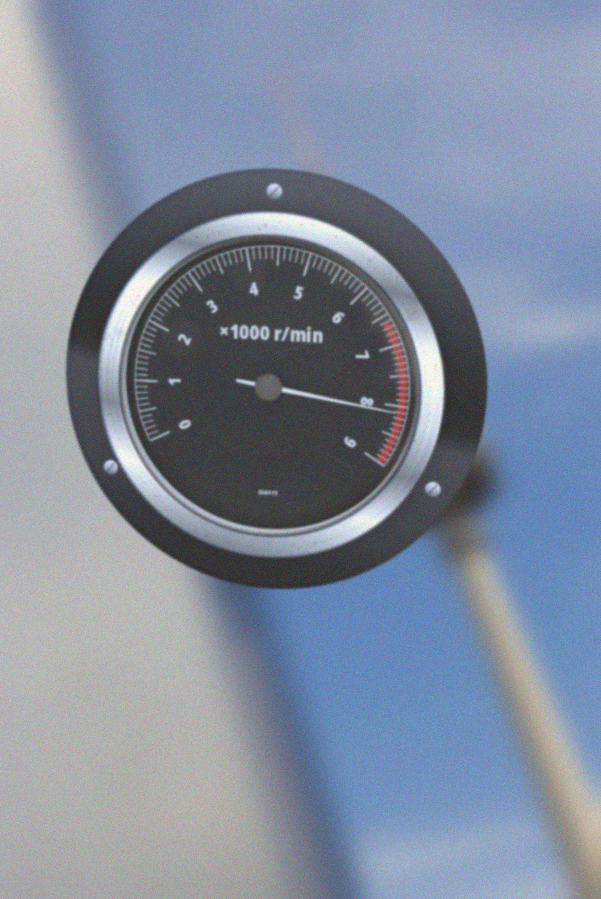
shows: value=8100 unit=rpm
